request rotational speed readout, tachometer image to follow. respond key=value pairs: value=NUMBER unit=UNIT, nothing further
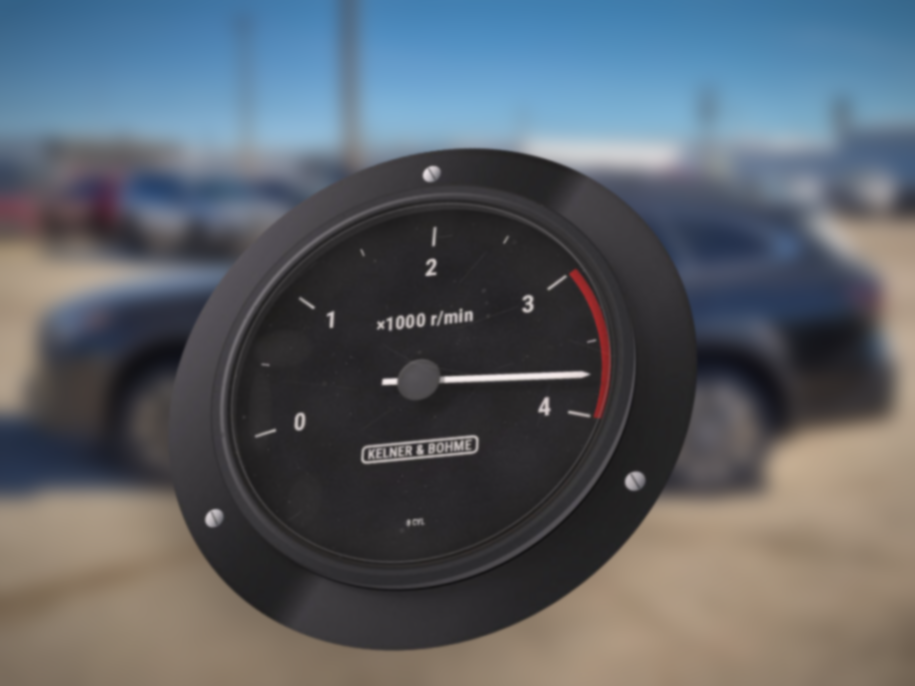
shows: value=3750 unit=rpm
